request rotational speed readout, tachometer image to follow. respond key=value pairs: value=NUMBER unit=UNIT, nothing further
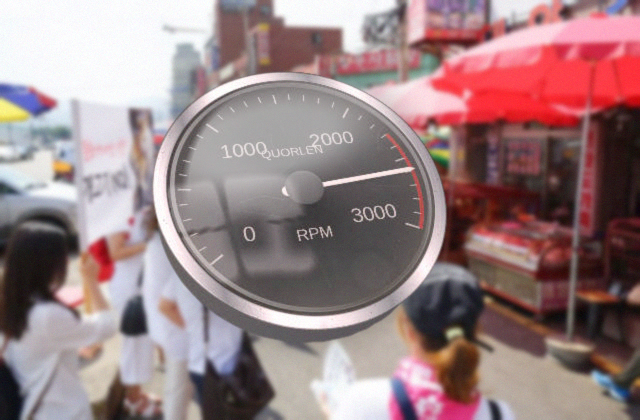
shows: value=2600 unit=rpm
